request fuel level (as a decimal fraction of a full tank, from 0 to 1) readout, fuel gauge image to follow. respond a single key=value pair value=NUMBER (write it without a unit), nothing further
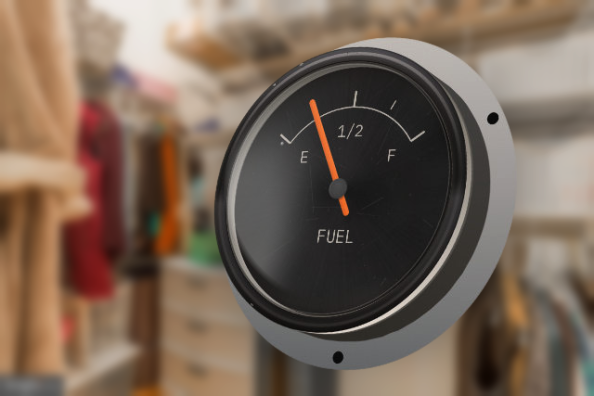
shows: value=0.25
